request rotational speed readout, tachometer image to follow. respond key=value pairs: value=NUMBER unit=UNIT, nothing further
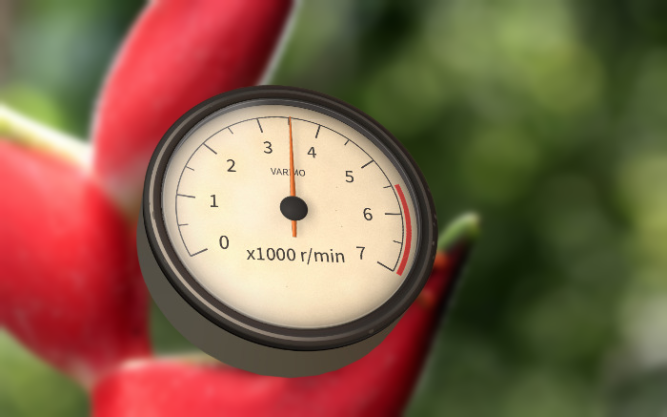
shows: value=3500 unit=rpm
